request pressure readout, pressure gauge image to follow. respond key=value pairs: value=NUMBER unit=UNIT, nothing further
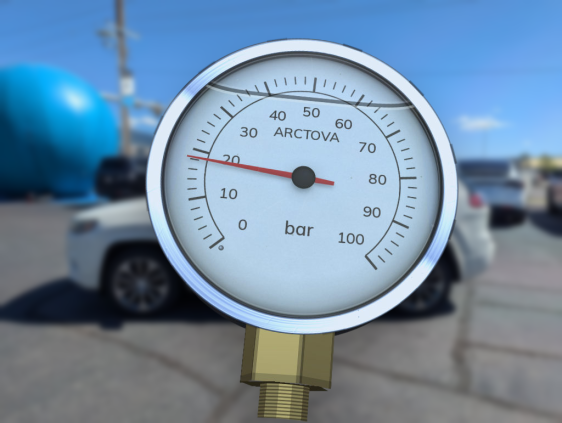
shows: value=18 unit=bar
